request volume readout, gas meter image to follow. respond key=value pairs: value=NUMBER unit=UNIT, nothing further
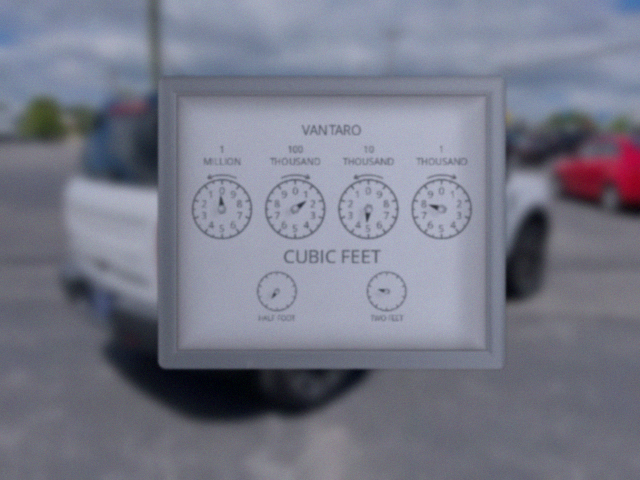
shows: value=14800 unit=ft³
